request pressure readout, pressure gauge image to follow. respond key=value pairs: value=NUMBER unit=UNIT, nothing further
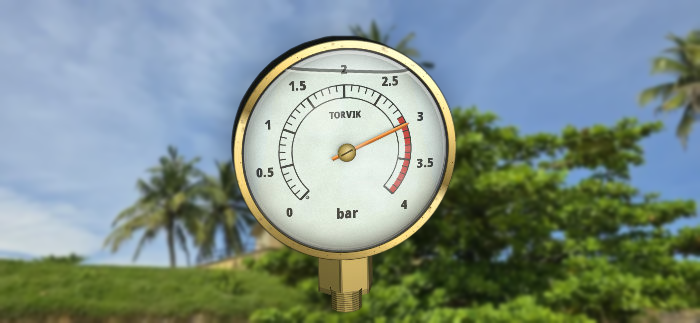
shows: value=3 unit=bar
